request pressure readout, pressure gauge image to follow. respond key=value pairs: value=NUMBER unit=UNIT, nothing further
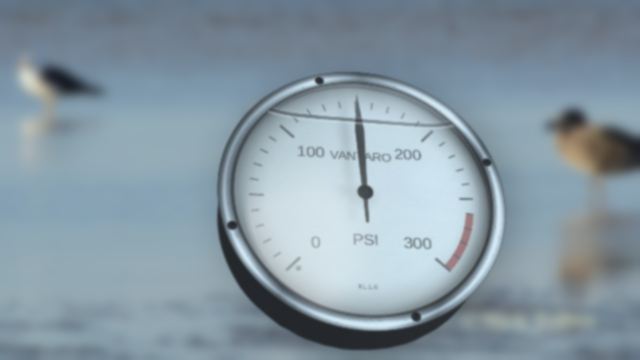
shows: value=150 unit=psi
